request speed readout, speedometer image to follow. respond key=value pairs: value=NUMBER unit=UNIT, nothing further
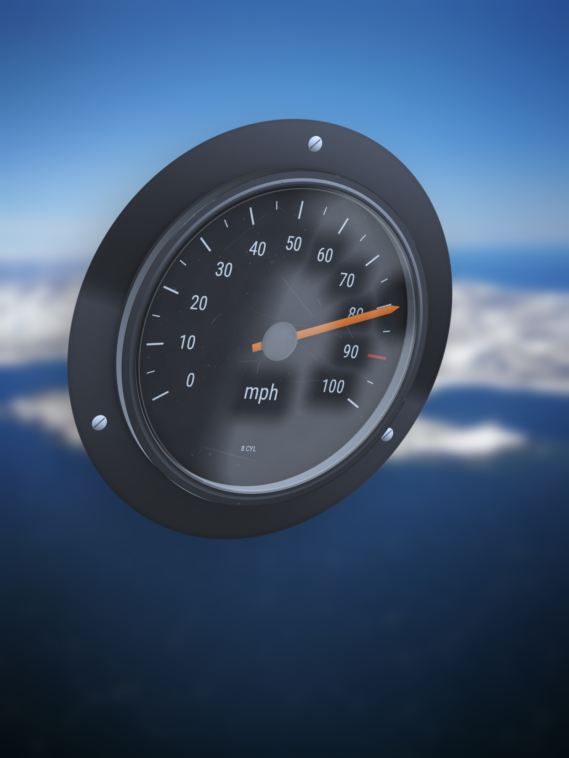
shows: value=80 unit=mph
